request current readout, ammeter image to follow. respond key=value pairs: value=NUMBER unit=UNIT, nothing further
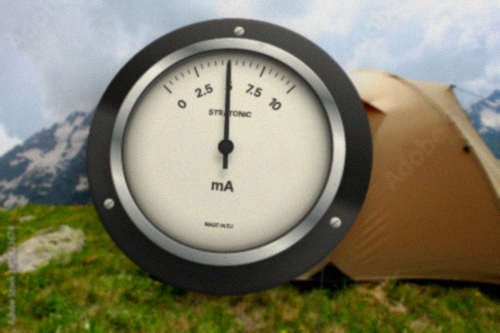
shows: value=5 unit=mA
